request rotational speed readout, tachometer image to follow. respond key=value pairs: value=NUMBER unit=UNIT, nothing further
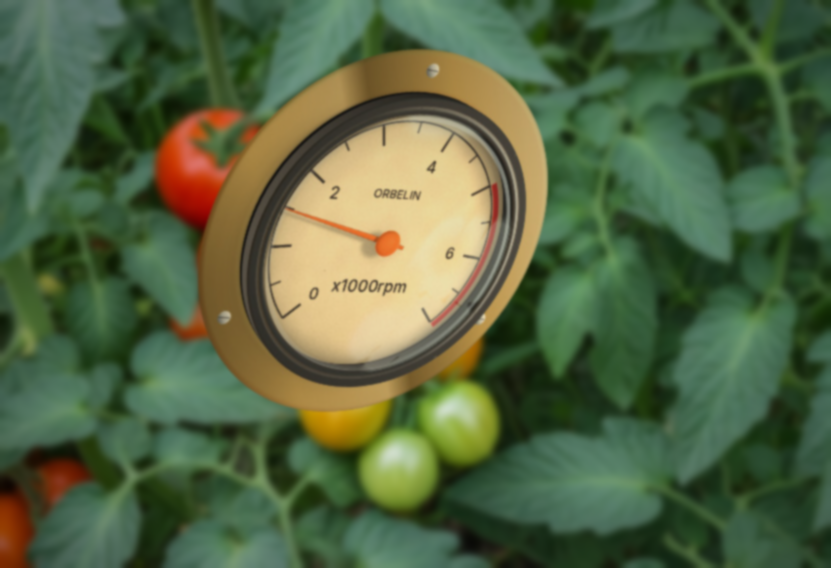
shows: value=1500 unit=rpm
